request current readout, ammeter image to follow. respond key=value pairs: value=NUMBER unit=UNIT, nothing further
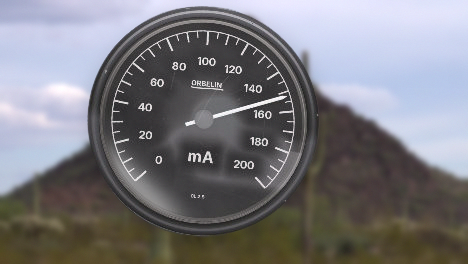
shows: value=152.5 unit=mA
